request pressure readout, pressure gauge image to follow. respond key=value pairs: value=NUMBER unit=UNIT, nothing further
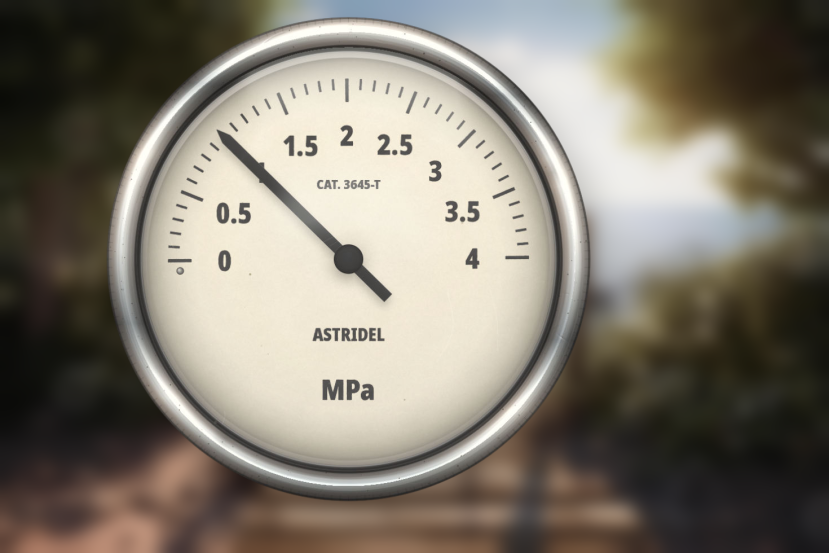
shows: value=1 unit=MPa
